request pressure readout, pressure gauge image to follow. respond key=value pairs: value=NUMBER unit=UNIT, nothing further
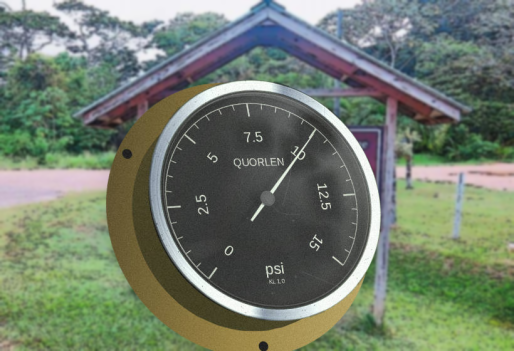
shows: value=10 unit=psi
